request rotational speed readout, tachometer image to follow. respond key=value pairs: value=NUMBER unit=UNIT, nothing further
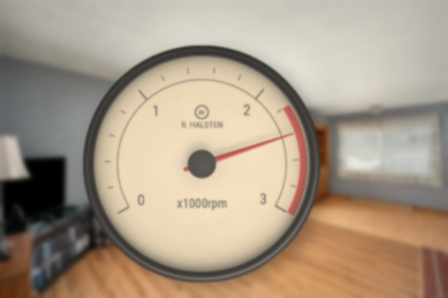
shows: value=2400 unit=rpm
